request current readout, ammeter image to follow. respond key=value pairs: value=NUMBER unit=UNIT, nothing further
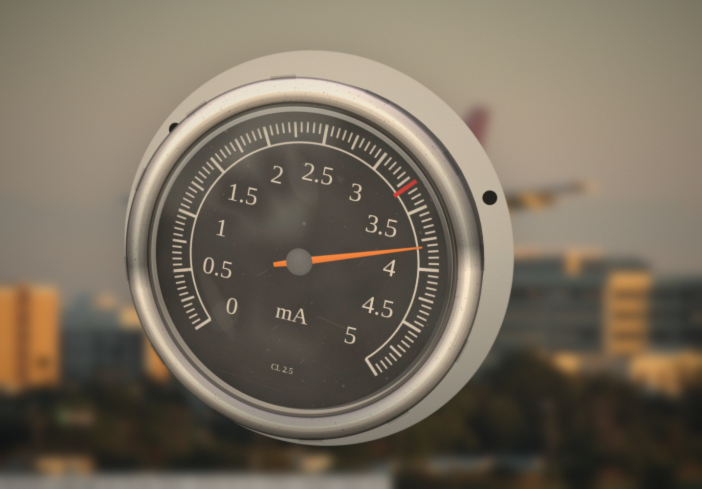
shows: value=3.8 unit=mA
